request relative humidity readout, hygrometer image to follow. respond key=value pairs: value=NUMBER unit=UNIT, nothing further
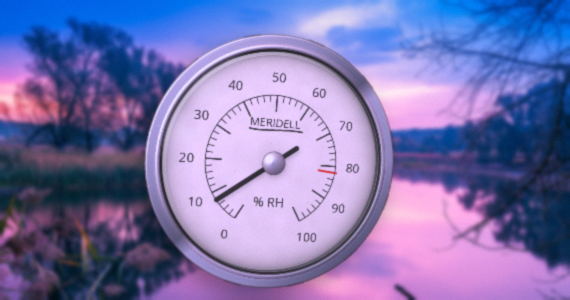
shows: value=8 unit=%
